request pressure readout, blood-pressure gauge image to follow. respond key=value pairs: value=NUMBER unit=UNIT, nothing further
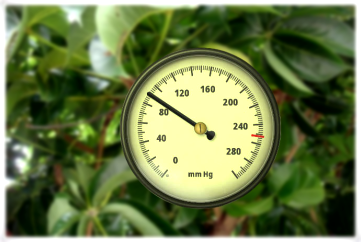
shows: value=90 unit=mmHg
